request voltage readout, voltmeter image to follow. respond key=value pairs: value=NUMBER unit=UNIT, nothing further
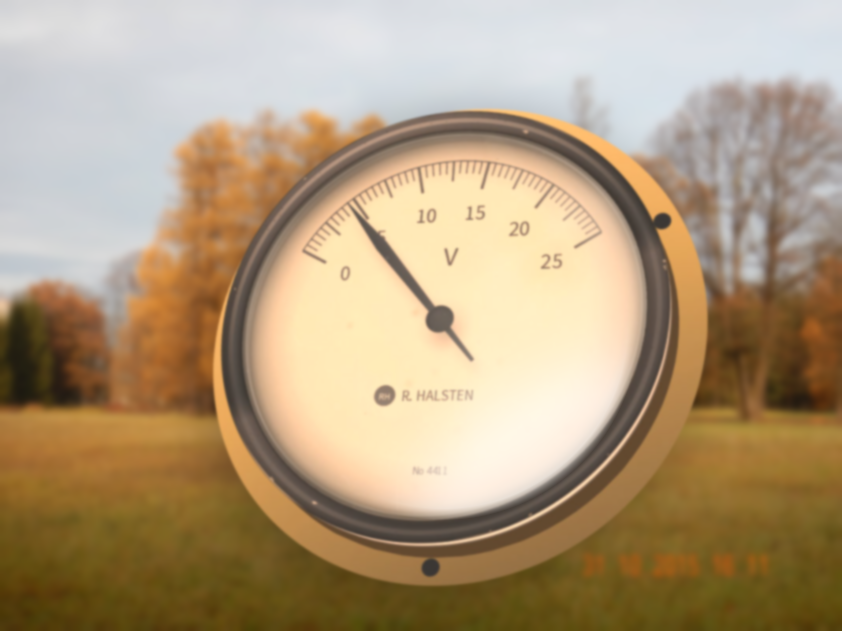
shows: value=4.5 unit=V
